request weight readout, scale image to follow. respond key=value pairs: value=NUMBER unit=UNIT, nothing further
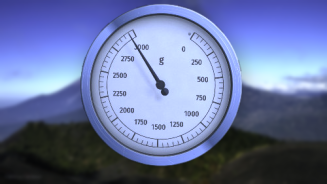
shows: value=2950 unit=g
